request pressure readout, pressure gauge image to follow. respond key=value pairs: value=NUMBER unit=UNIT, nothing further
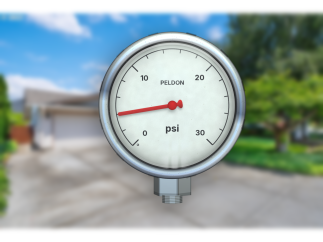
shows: value=4 unit=psi
